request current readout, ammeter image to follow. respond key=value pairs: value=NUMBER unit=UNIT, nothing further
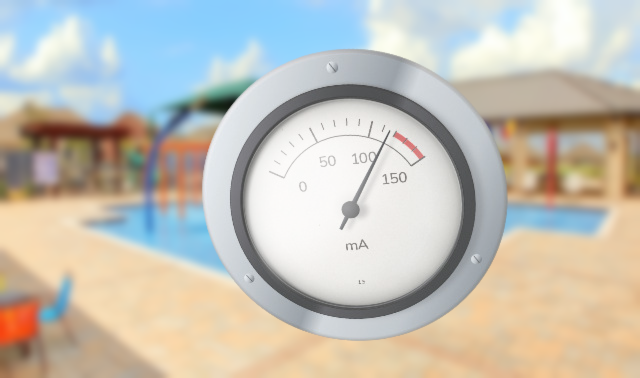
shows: value=115 unit=mA
